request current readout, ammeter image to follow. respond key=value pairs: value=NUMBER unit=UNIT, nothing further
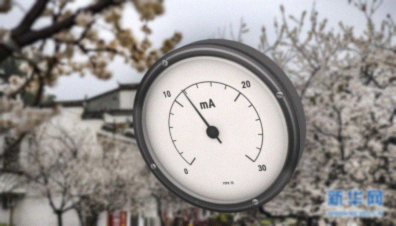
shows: value=12 unit=mA
